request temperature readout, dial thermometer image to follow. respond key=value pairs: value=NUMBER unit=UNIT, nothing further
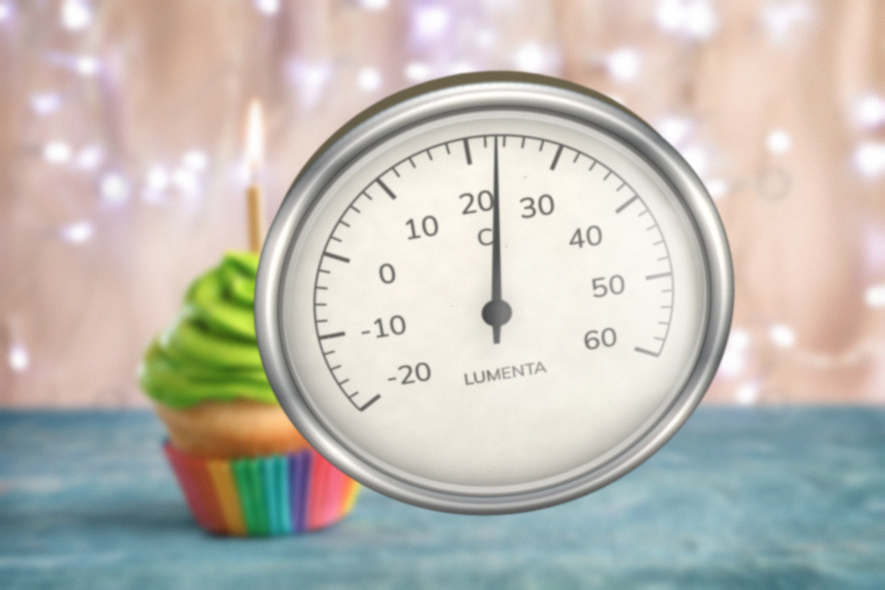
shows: value=23 unit=°C
